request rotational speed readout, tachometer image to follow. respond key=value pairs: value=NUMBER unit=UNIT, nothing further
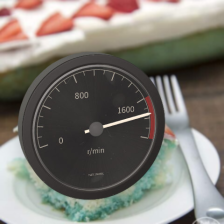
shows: value=1750 unit=rpm
